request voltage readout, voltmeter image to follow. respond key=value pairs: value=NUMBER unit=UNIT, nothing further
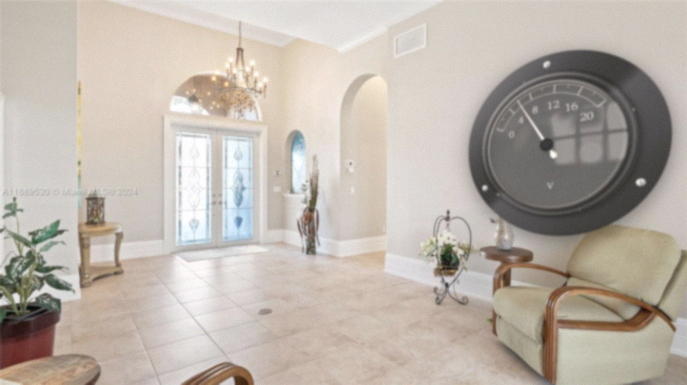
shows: value=6 unit=V
